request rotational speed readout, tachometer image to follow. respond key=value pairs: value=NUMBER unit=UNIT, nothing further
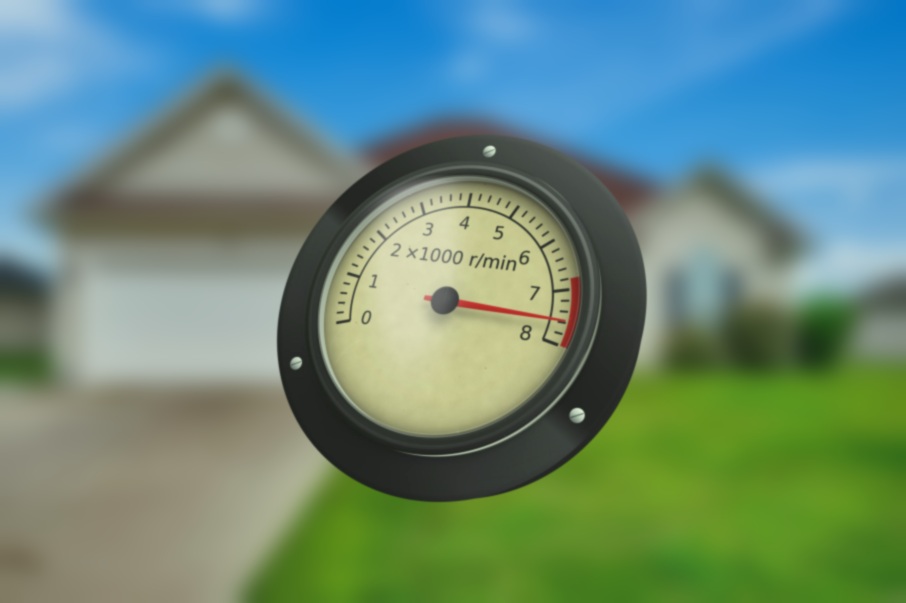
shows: value=7600 unit=rpm
